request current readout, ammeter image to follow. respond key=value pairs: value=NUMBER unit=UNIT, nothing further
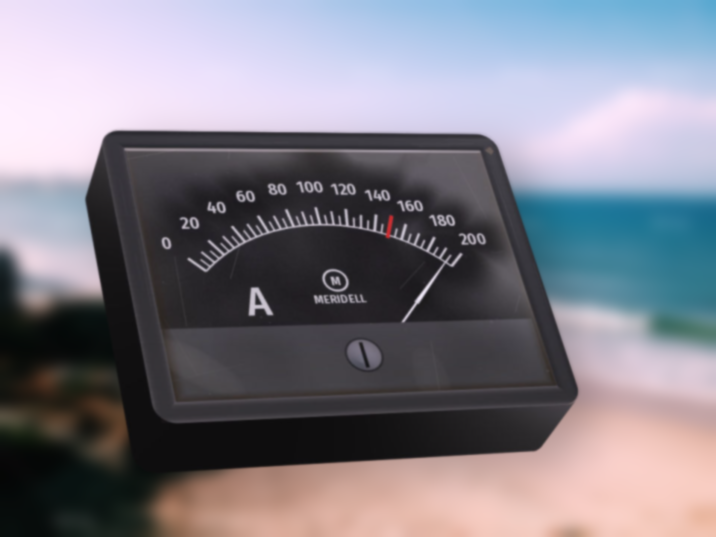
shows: value=195 unit=A
